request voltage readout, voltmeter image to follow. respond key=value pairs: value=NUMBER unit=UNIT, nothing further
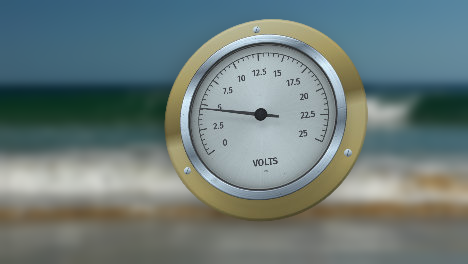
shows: value=4.5 unit=V
